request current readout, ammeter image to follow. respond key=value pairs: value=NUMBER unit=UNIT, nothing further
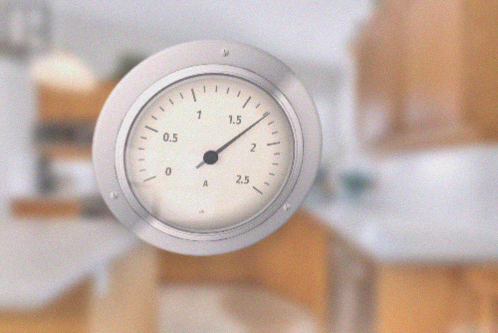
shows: value=1.7 unit=A
